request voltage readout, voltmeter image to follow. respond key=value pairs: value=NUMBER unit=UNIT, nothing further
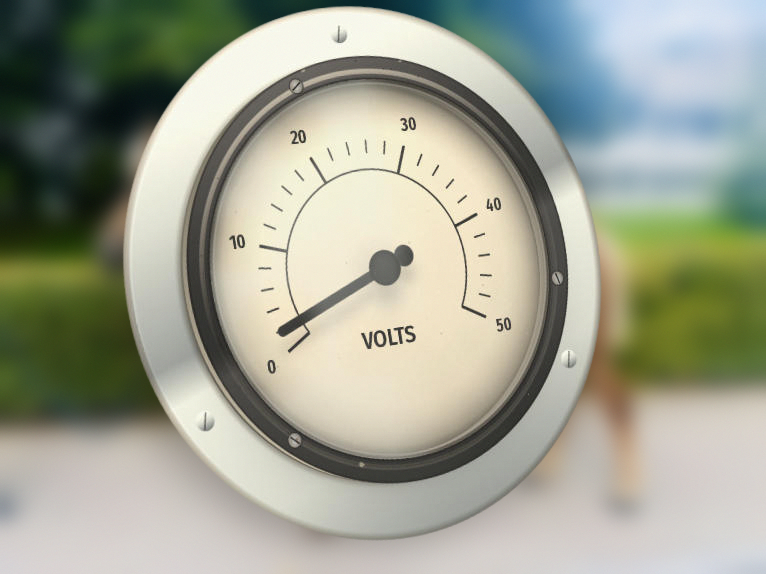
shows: value=2 unit=V
